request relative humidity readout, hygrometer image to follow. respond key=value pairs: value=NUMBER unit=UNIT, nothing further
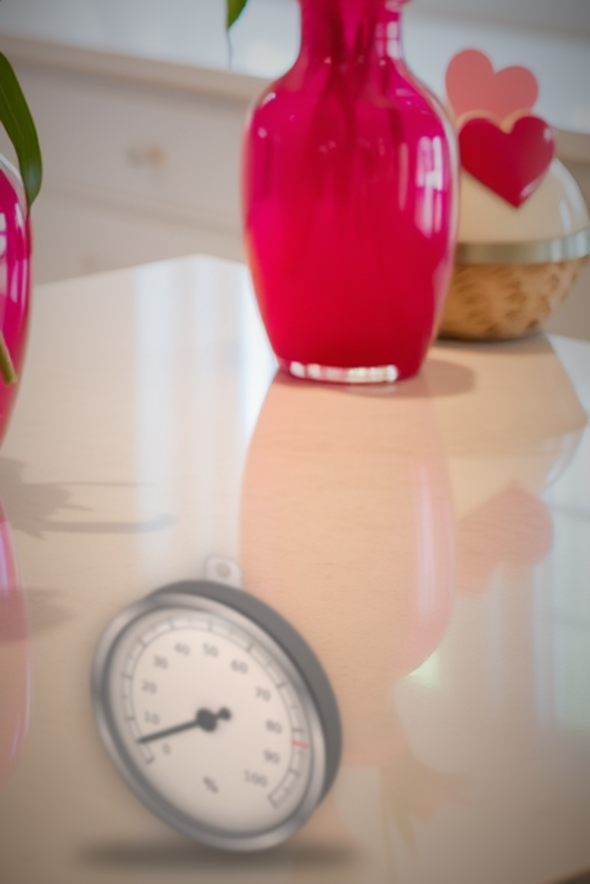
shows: value=5 unit=%
